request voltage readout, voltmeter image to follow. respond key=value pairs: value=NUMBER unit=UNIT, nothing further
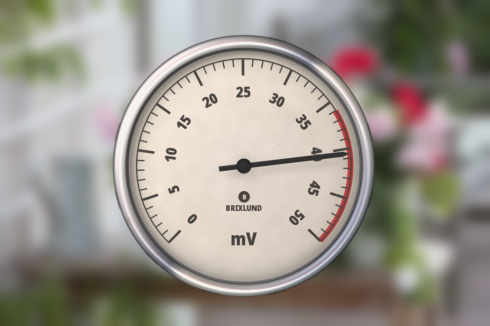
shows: value=40.5 unit=mV
